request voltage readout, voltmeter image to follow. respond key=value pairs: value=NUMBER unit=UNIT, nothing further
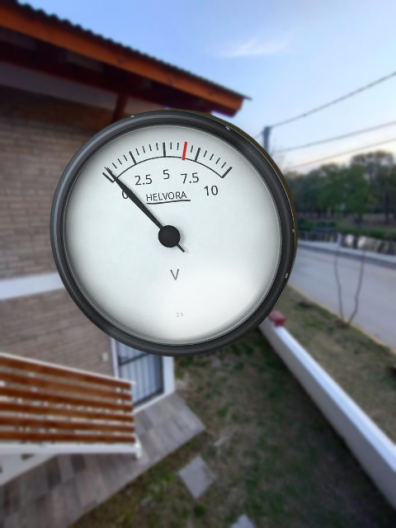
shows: value=0.5 unit=V
